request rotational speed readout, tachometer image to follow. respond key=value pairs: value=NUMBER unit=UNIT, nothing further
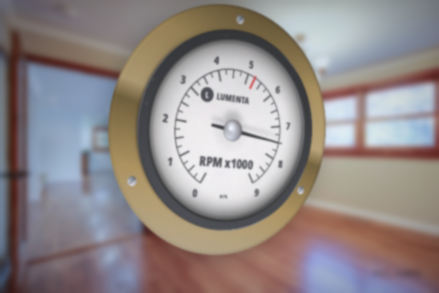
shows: value=7500 unit=rpm
